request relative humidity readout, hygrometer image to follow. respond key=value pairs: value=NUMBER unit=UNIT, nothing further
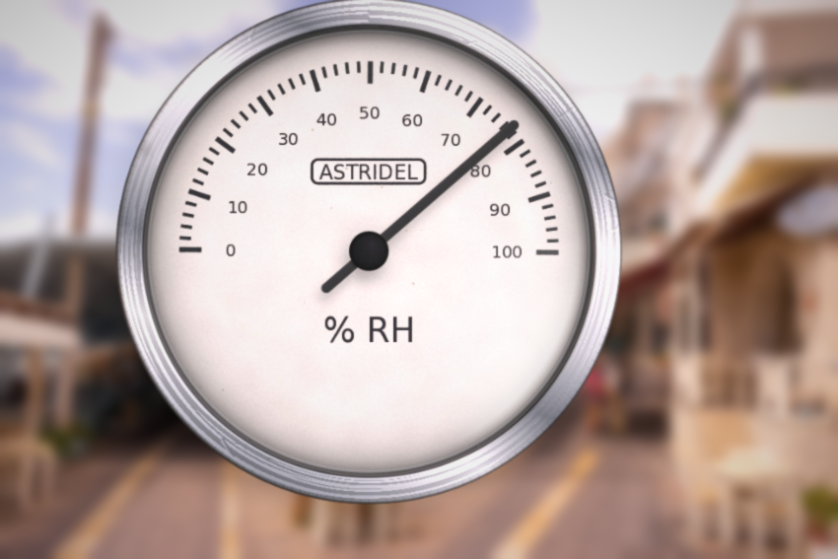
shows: value=77 unit=%
